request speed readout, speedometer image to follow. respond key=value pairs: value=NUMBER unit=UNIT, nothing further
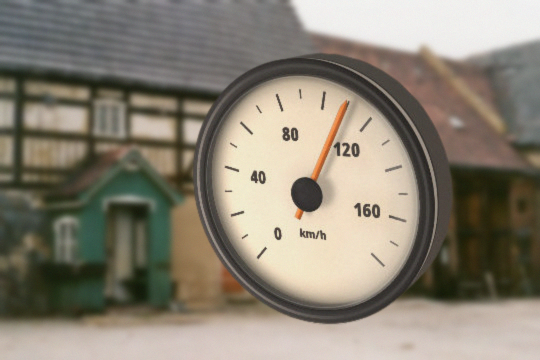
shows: value=110 unit=km/h
